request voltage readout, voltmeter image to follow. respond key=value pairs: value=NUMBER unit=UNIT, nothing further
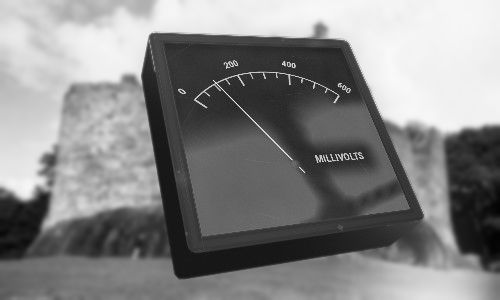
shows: value=100 unit=mV
